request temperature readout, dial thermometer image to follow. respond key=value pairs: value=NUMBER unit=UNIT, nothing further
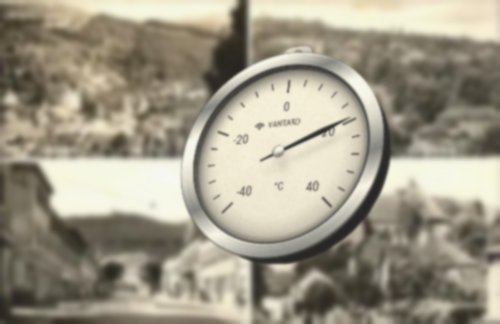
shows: value=20 unit=°C
